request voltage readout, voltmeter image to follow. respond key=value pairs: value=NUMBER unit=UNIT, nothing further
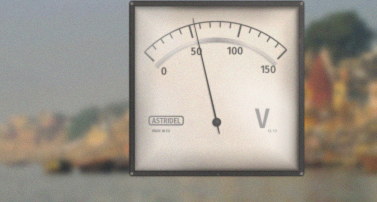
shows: value=55 unit=V
